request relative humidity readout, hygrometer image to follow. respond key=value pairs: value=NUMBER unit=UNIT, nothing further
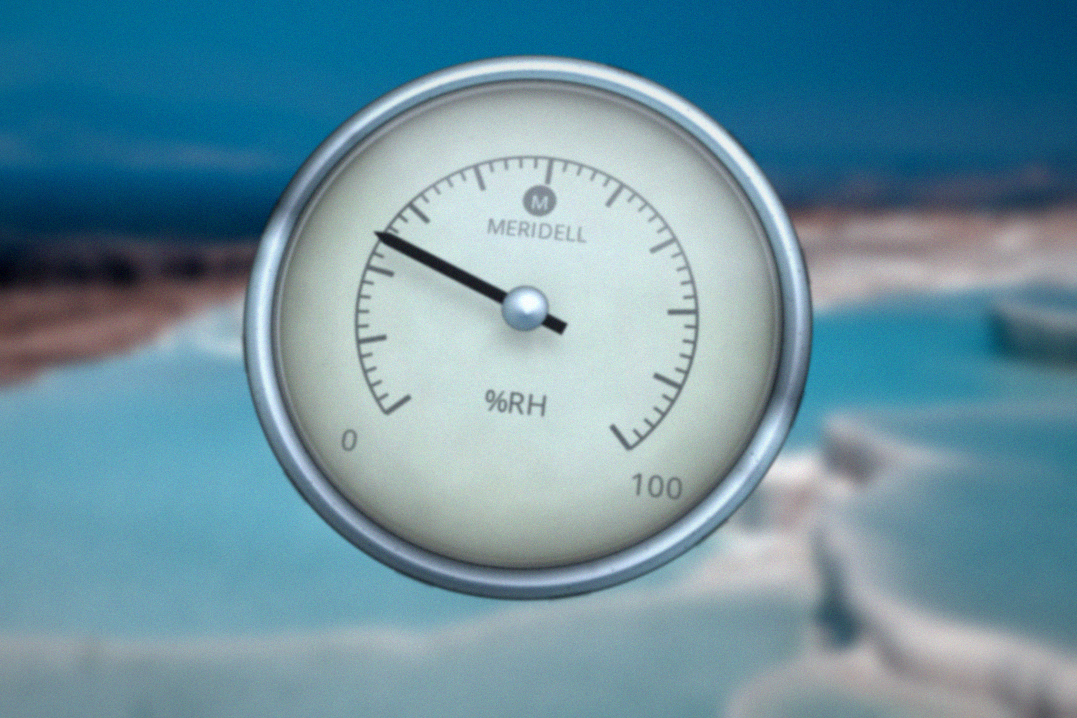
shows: value=24 unit=%
